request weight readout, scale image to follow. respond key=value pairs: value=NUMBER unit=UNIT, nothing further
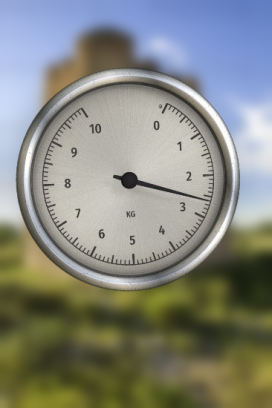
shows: value=2.6 unit=kg
